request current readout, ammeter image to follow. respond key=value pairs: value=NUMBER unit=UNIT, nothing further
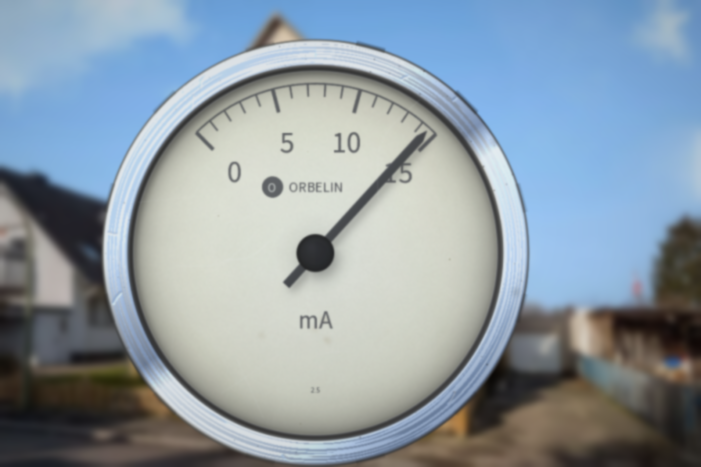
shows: value=14.5 unit=mA
